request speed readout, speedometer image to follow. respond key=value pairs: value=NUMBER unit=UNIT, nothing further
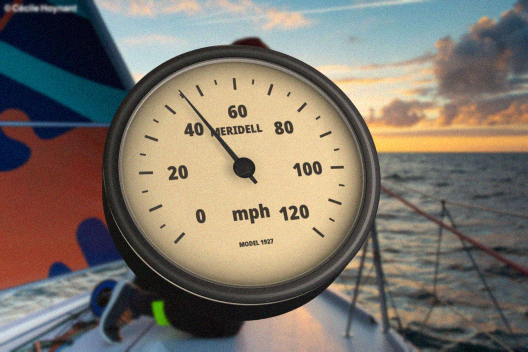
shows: value=45 unit=mph
